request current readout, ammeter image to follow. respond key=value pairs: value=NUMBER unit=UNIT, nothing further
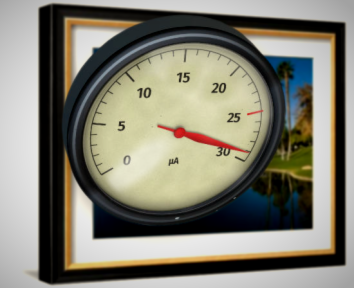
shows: value=29 unit=µA
